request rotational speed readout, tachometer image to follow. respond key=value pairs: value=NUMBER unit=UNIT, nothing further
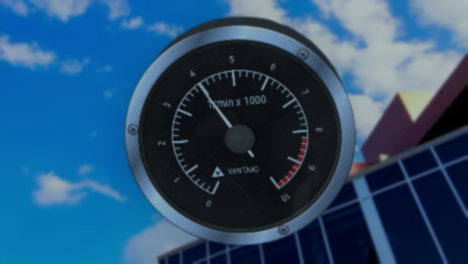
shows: value=4000 unit=rpm
